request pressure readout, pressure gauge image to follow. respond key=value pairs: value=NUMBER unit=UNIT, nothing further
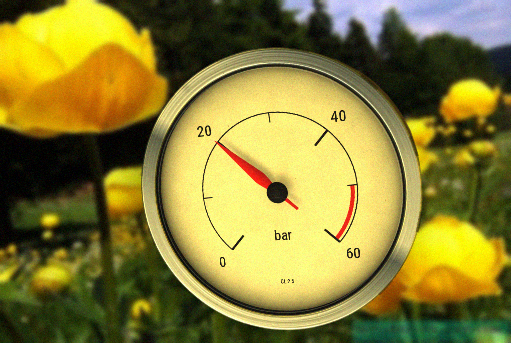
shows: value=20 unit=bar
